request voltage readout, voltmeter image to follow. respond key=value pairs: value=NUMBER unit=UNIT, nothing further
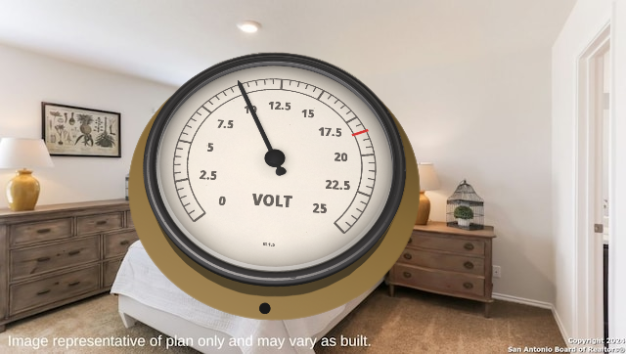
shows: value=10 unit=V
